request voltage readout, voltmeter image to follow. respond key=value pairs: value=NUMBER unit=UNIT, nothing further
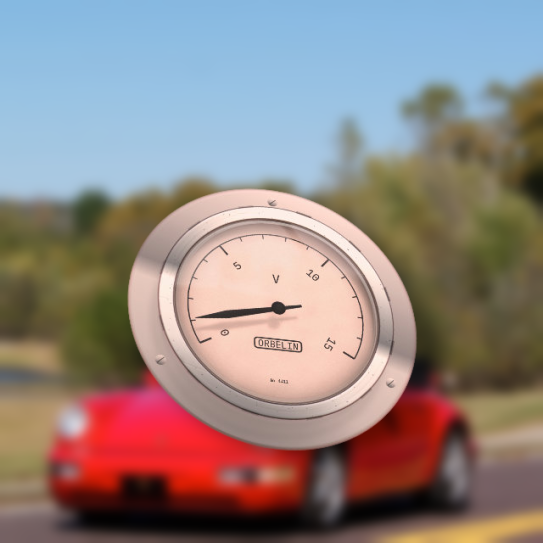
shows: value=1 unit=V
